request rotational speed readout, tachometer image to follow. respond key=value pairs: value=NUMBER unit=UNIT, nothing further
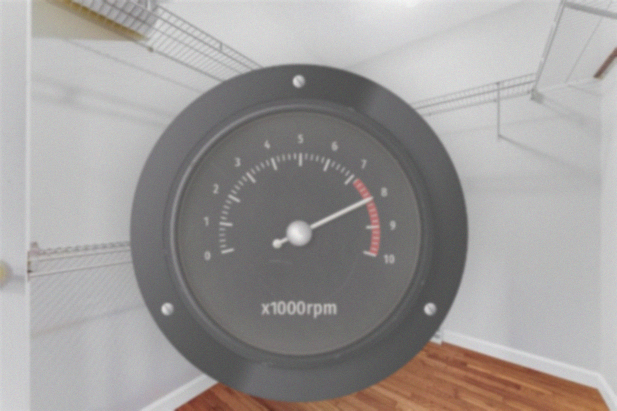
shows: value=8000 unit=rpm
